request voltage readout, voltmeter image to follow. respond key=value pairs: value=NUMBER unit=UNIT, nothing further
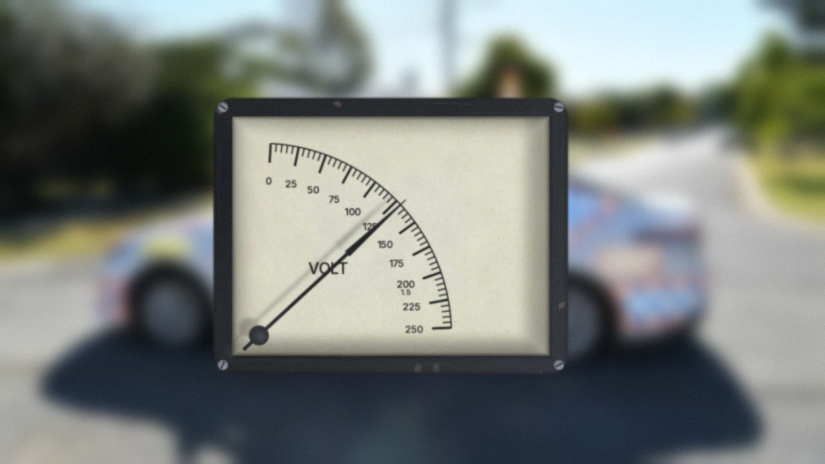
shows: value=130 unit=V
